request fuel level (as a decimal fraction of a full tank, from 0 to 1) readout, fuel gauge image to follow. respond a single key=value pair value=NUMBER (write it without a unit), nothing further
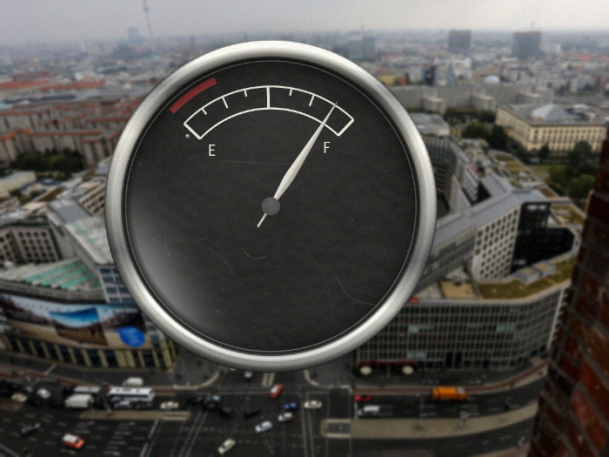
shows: value=0.875
